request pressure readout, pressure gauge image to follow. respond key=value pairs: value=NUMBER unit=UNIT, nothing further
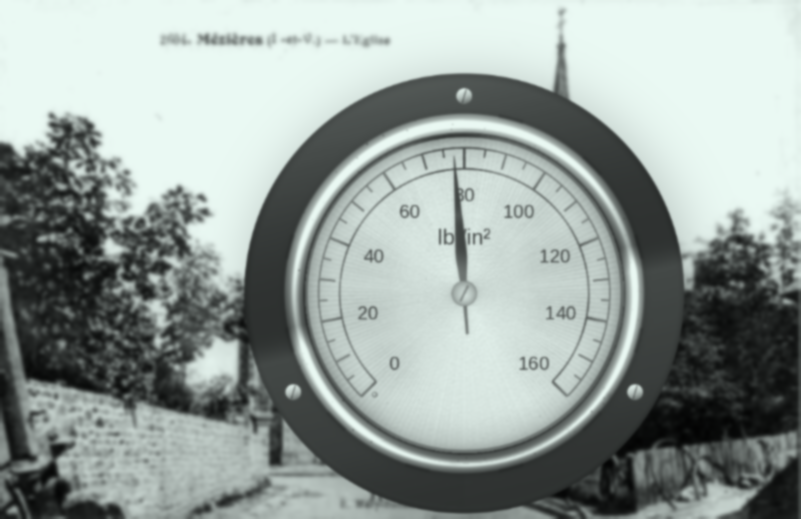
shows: value=77.5 unit=psi
